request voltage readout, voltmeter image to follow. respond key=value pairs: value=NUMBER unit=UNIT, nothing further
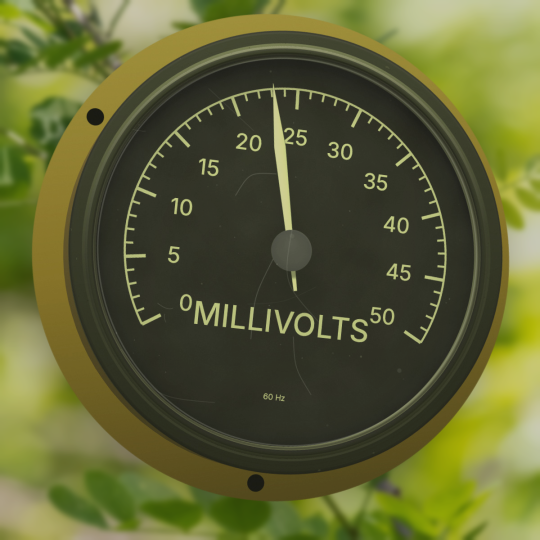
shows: value=23 unit=mV
